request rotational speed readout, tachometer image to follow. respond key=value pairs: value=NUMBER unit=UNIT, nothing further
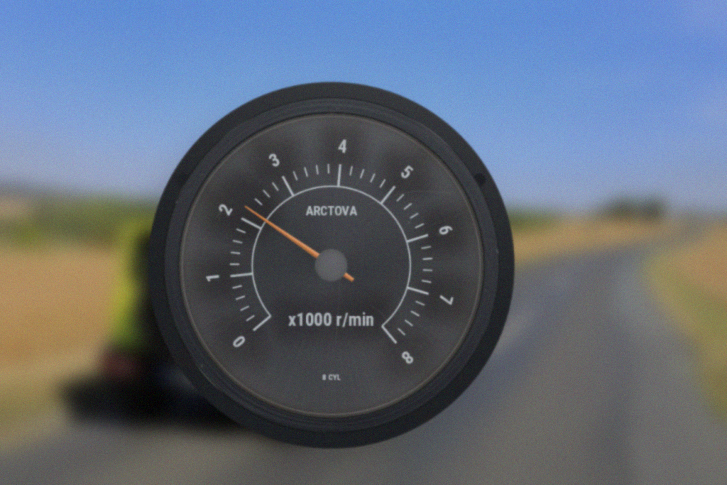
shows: value=2200 unit=rpm
